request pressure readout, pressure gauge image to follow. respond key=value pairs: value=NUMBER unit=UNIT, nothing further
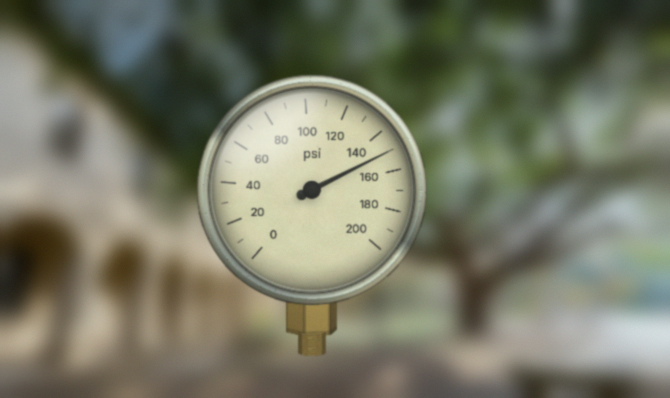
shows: value=150 unit=psi
